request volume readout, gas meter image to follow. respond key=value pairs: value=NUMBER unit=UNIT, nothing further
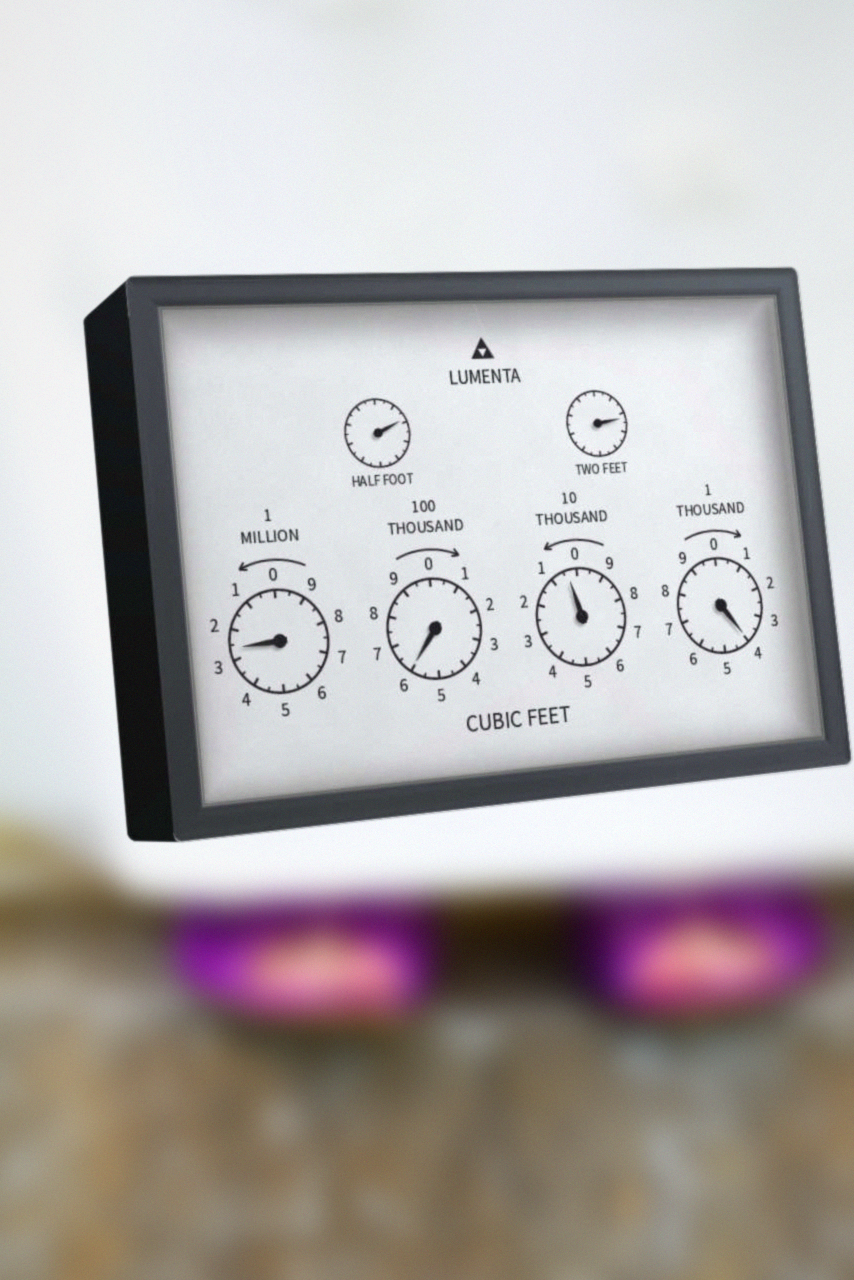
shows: value=260400 unit=ft³
